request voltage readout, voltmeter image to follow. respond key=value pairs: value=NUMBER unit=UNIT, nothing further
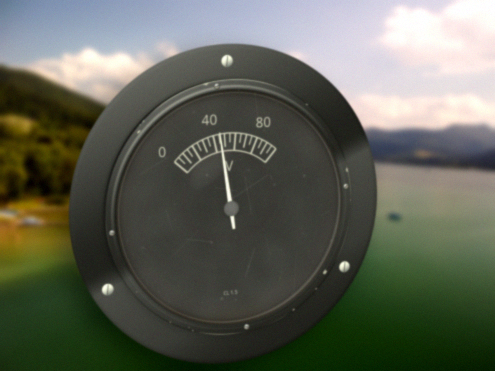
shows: value=45 unit=V
